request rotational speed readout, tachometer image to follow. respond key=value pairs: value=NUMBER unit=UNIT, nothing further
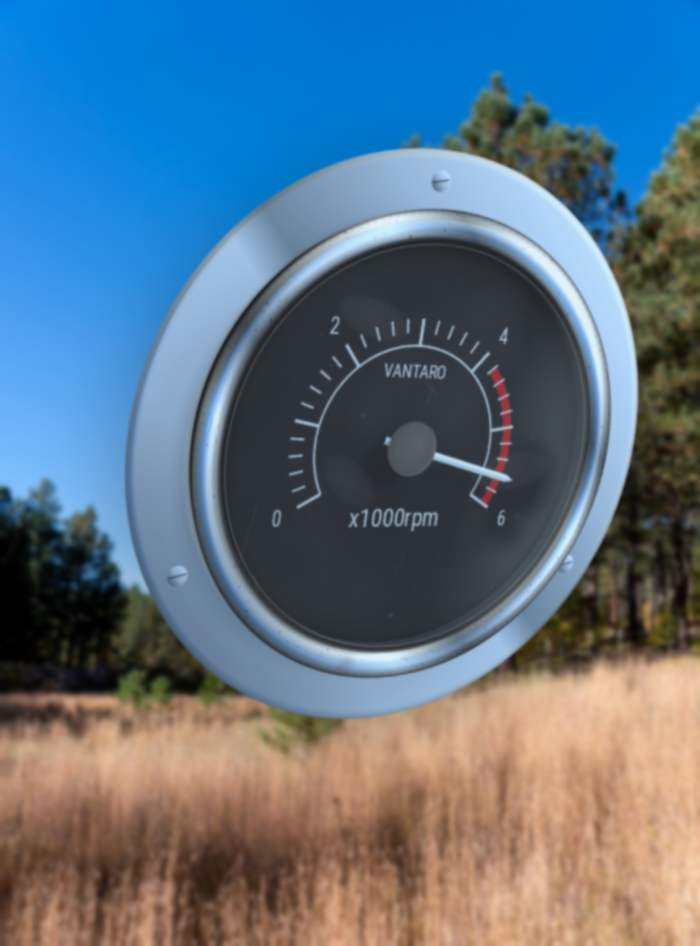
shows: value=5600 unit=rpm
